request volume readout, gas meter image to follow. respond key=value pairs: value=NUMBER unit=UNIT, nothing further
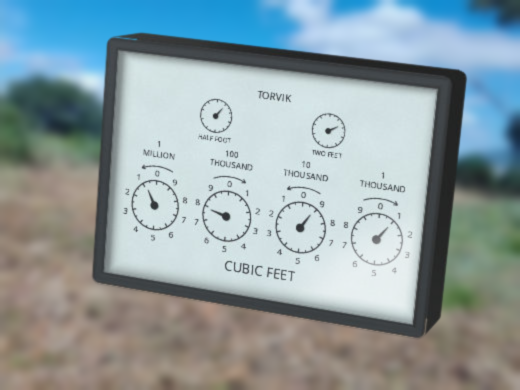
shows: value=79100 unit=ft³
